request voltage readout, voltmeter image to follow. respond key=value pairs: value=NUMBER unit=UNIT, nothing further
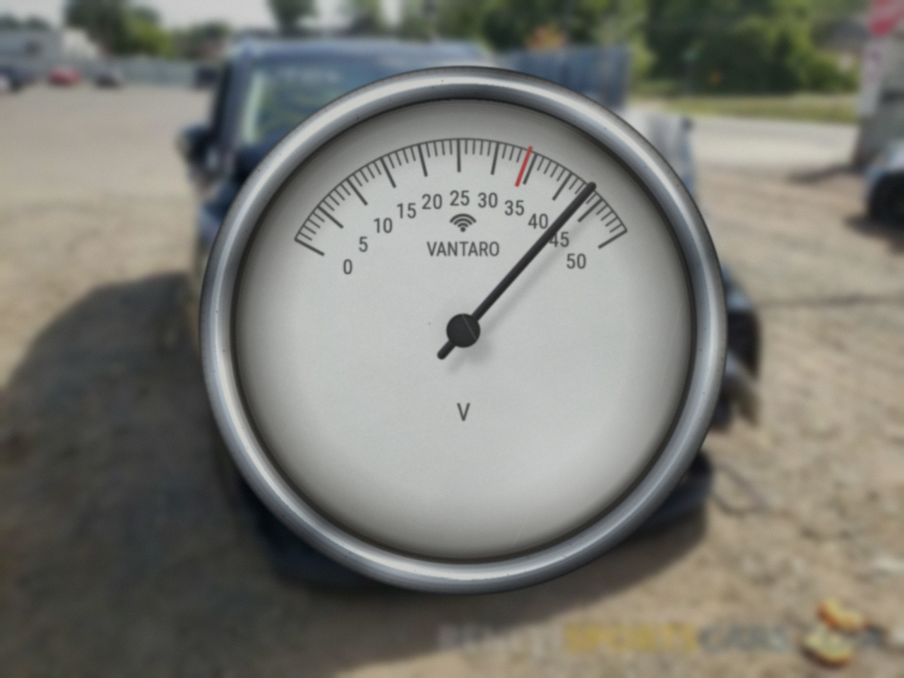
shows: value=43 unit=V
